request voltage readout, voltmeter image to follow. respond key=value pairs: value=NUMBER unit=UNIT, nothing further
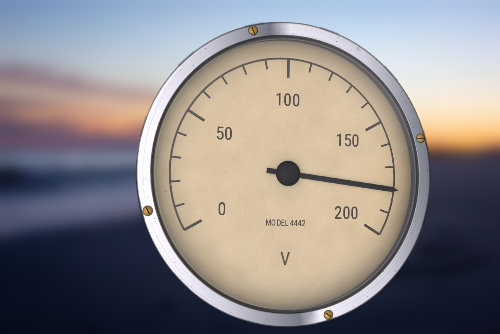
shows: value=180 unit=V
